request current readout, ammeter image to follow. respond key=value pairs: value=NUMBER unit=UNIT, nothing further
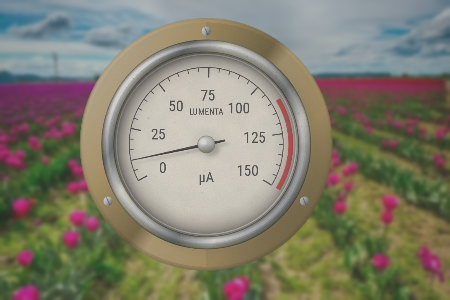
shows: value=10 unit=µA
